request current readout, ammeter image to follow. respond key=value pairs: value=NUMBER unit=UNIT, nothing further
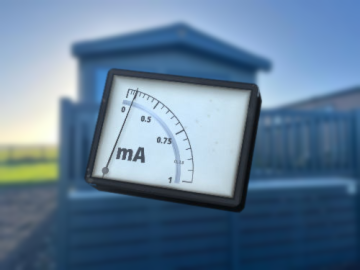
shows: value=0.25 unit=mA
